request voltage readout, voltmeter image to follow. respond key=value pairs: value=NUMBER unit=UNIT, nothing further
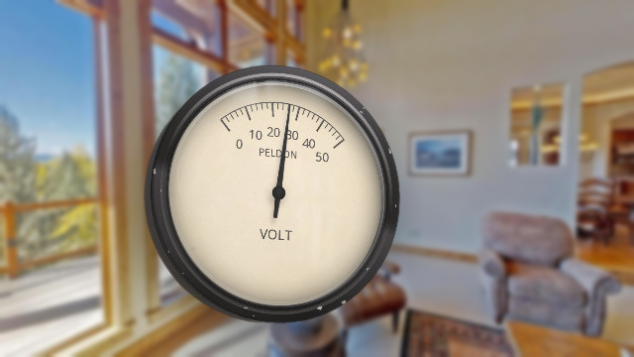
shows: value=26 unit=V
